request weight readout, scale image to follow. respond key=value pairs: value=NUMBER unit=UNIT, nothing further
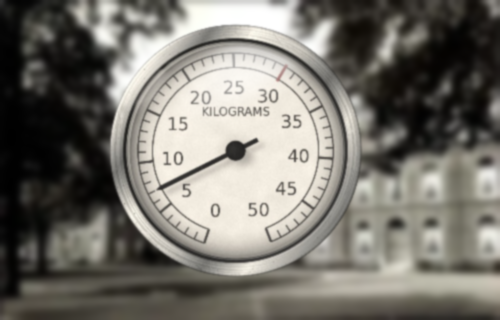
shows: value=7 unit=kg
